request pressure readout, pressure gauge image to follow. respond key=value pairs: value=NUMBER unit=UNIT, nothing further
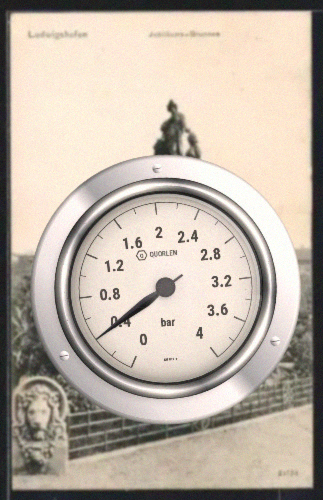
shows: value=0.4 unit=bar
